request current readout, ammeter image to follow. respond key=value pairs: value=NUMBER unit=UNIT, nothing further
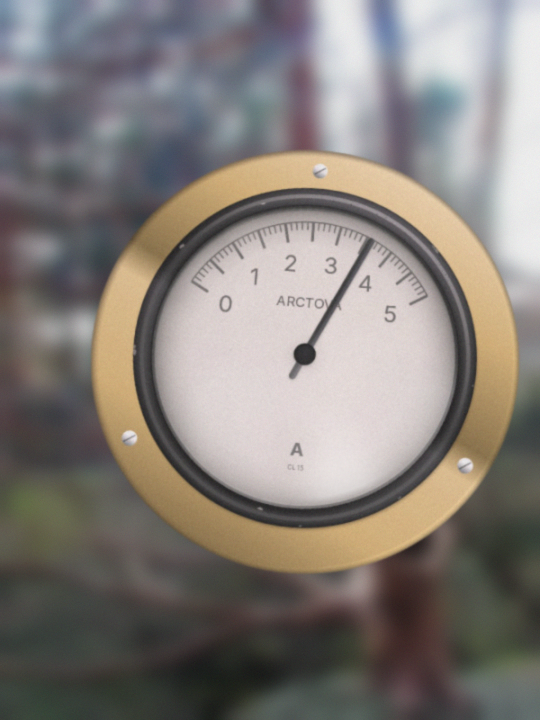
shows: value=3.6 unit=A
